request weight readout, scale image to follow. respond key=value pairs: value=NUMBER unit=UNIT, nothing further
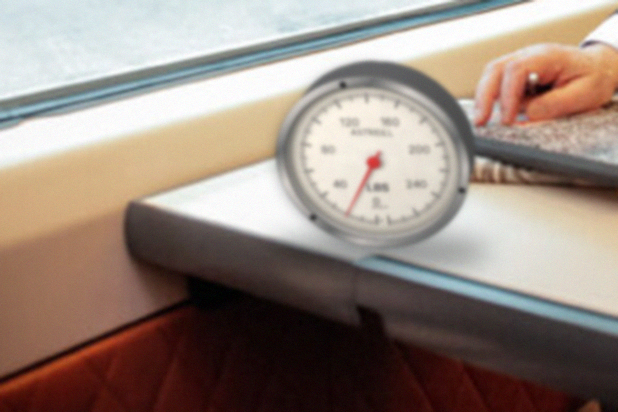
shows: value=20 unit=lb
